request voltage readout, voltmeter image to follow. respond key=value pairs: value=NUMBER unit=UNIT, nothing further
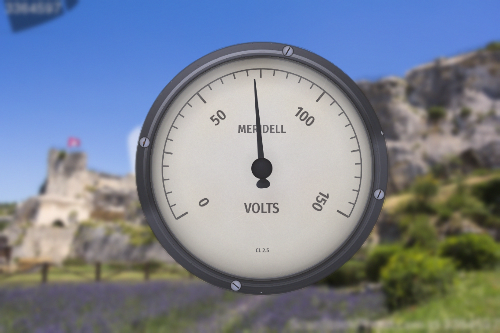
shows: value=72.5 unit=V
